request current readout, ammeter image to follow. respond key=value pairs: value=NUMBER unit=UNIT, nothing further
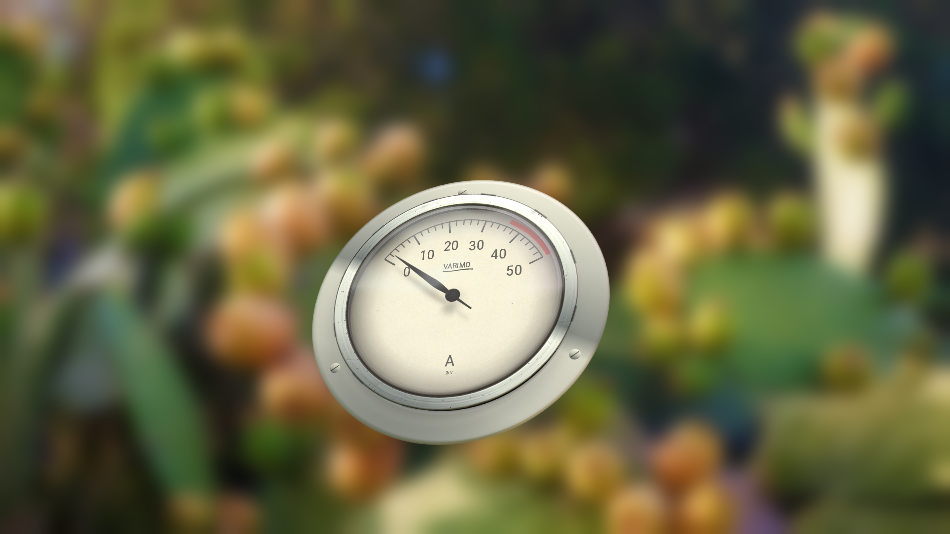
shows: value=2 unit=A
